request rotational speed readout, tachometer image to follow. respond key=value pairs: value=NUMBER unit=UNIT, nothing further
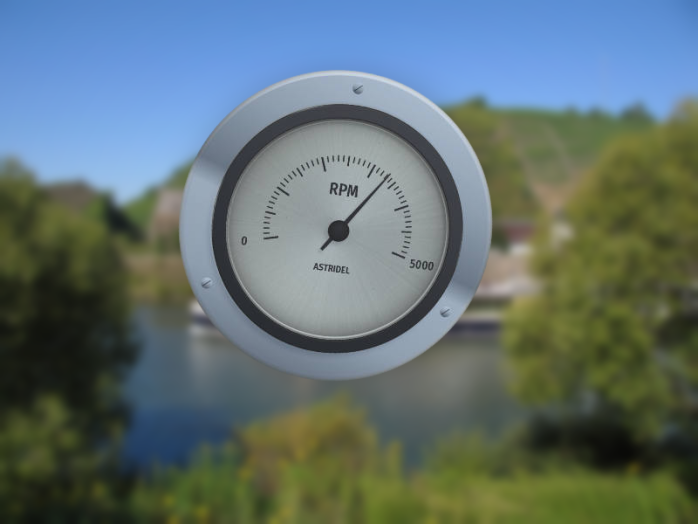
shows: value=3300 unit=rpm
